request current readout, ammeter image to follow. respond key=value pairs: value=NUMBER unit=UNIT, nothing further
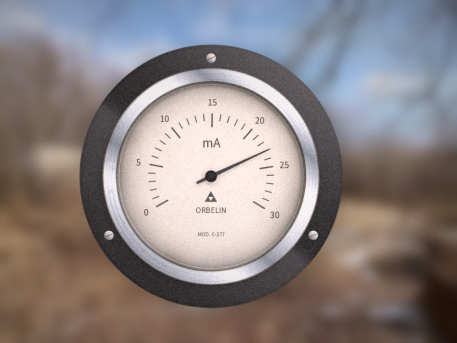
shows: value=23 unit=mA
